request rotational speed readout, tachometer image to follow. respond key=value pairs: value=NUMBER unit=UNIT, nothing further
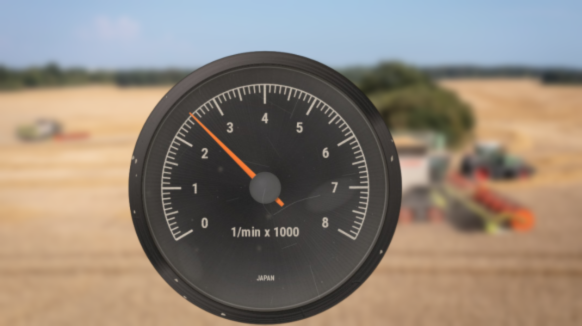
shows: value=2500 unit=rpm
